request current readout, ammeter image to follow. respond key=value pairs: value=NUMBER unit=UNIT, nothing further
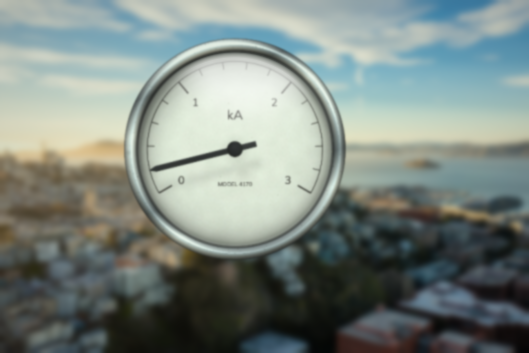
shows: value=0.2 unit=kA
